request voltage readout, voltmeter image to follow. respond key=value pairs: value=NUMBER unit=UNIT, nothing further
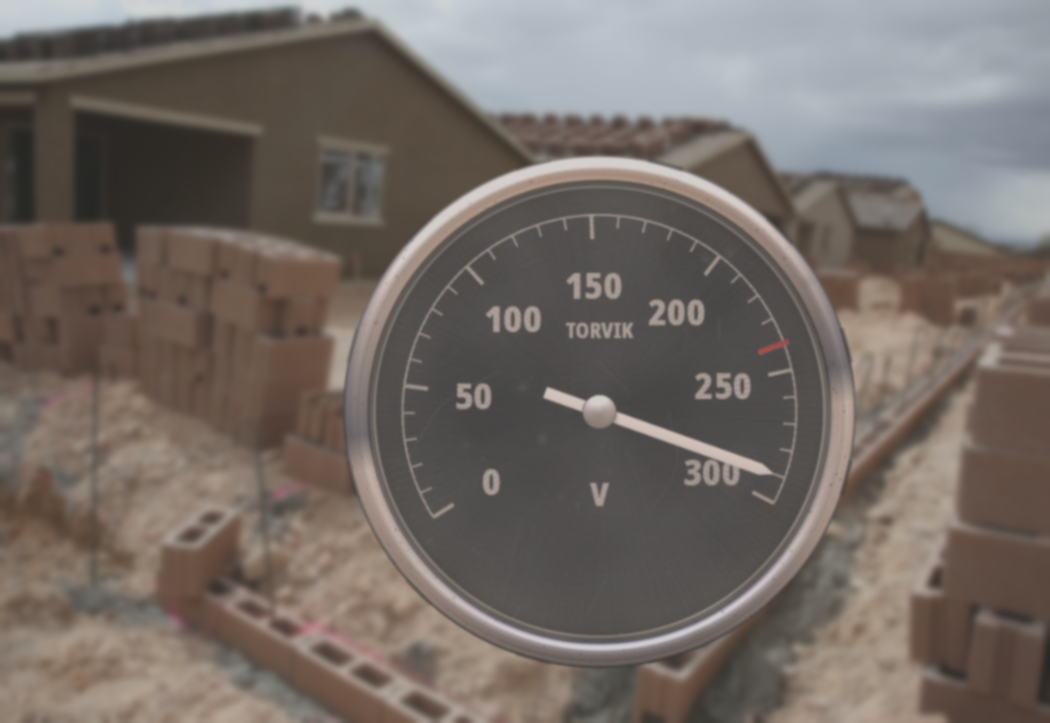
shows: value=290 unit=V
